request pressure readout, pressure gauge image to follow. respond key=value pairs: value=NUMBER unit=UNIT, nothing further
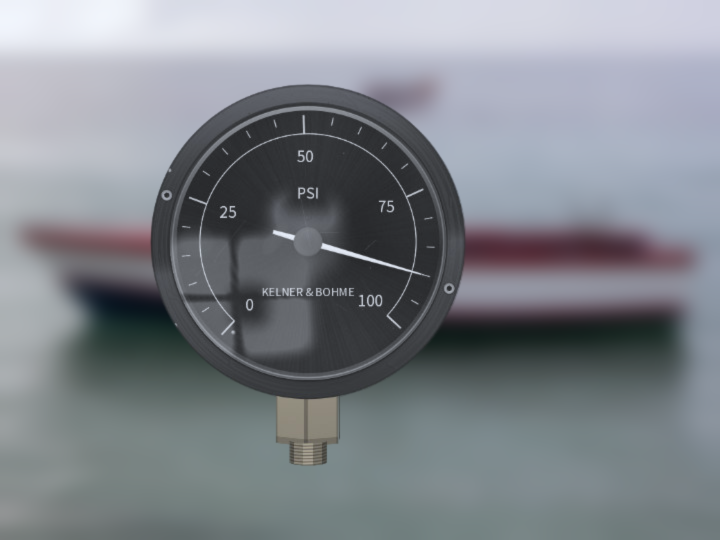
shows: value=90 unit=psi
